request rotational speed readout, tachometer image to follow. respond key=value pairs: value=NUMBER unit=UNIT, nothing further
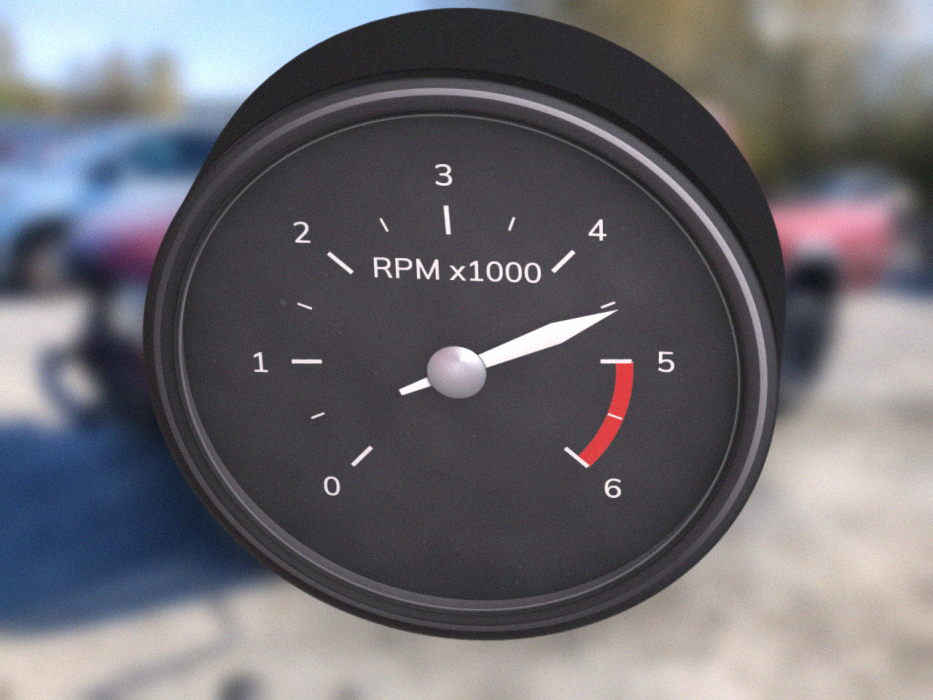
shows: value=4500 unit=rpm
